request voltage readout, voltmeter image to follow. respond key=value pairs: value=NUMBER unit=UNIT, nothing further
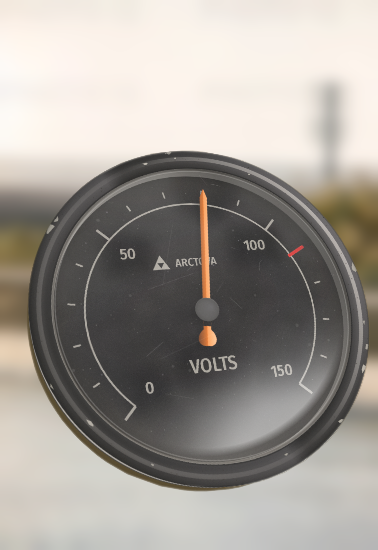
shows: value=80 unit=V
